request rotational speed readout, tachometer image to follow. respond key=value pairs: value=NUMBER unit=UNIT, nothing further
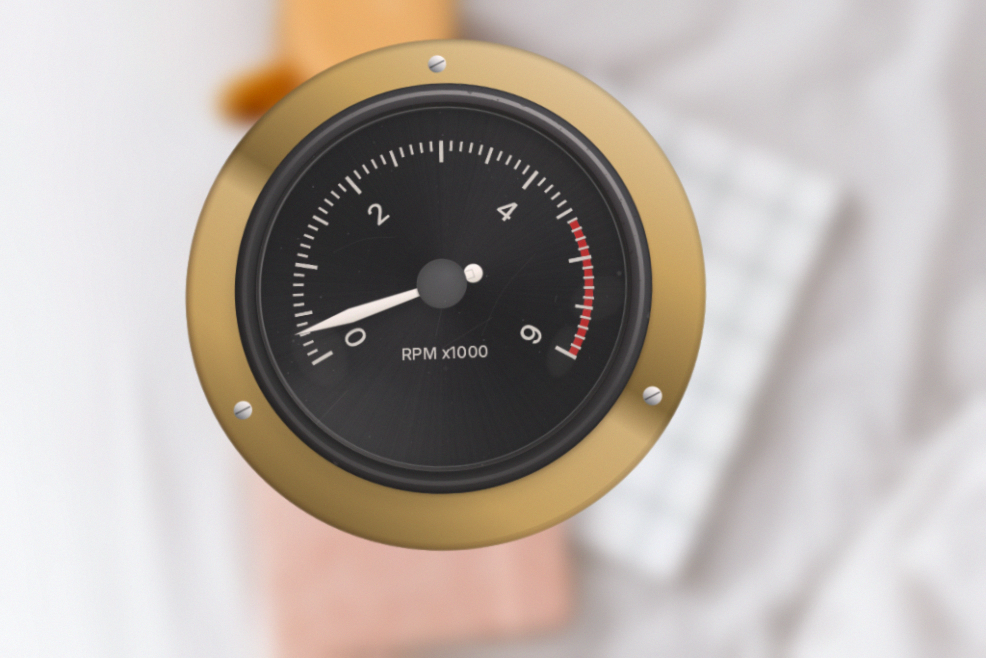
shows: value=300 unit=rpm
